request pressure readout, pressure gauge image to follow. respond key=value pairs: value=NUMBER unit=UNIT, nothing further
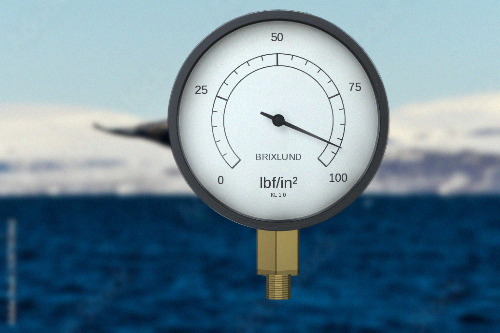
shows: value=92.5 unit=psi
